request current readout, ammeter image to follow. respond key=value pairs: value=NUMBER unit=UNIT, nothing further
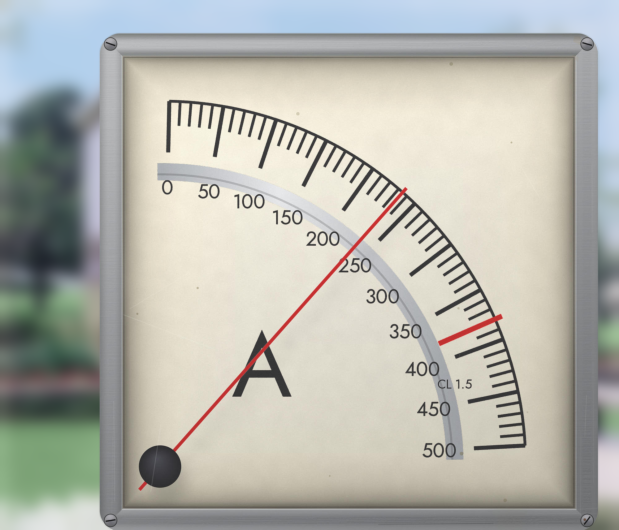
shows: value=235 unit=A
